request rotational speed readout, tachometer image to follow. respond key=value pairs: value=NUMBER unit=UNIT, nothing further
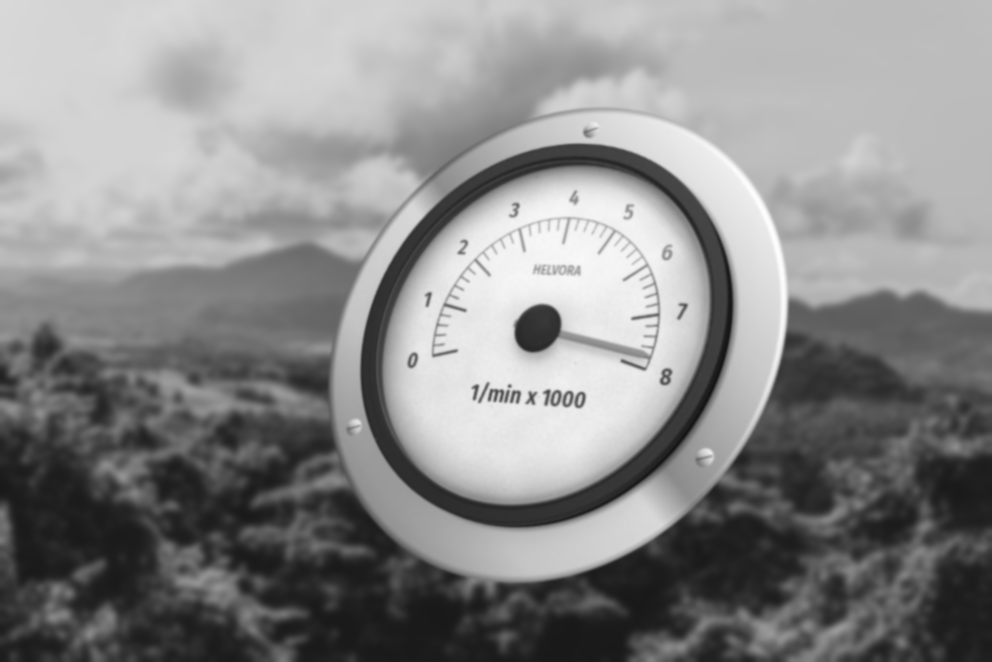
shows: value=7800 unit=rpm
